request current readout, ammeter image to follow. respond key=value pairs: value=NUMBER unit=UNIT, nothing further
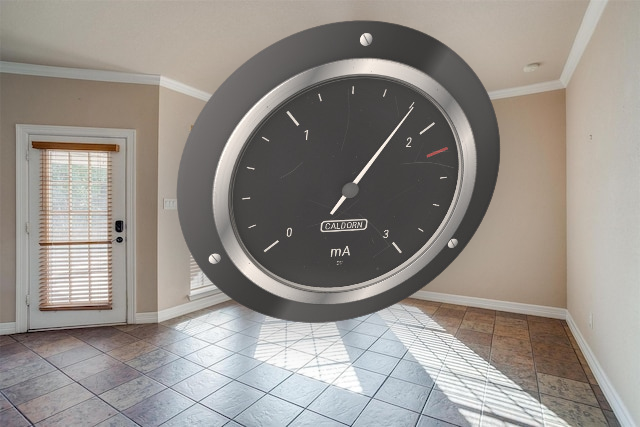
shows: value=1.8 unit=mA
